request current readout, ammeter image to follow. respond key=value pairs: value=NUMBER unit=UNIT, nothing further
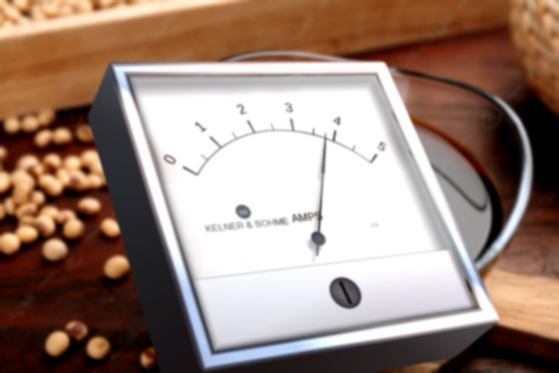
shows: value=3.75 unit=A
